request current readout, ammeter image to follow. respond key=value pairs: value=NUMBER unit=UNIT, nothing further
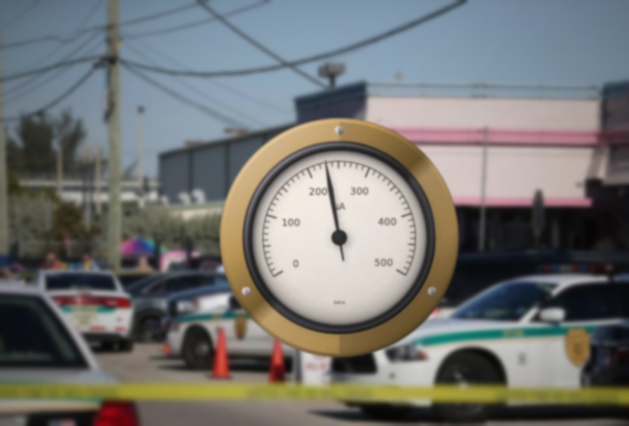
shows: value=230 unit=µA
